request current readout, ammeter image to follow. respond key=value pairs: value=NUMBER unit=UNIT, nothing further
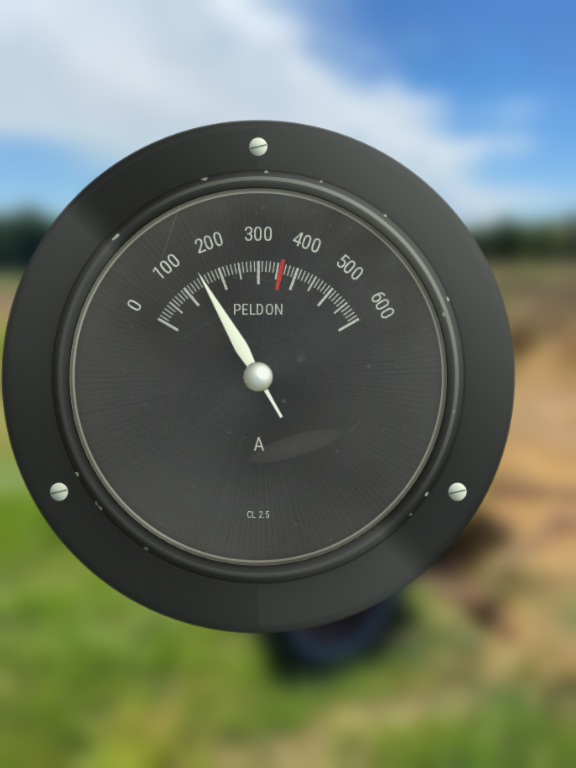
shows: value=150 unit=A
